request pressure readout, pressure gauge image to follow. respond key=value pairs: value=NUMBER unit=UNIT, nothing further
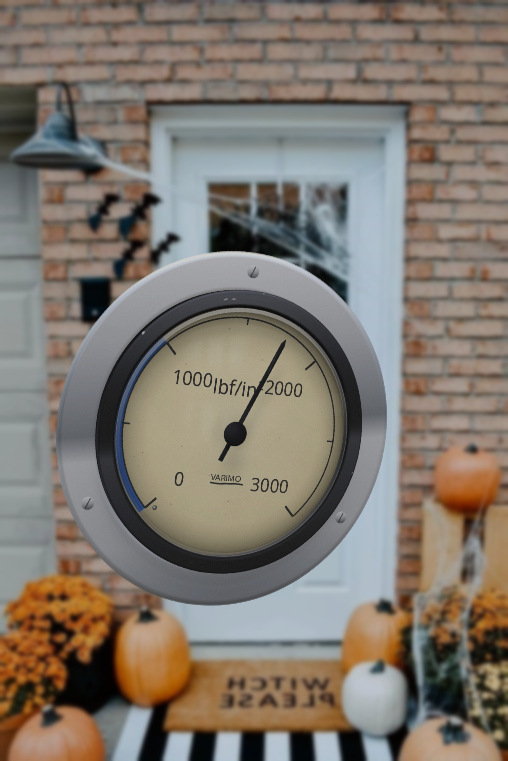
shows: value=1750 unit=psi
